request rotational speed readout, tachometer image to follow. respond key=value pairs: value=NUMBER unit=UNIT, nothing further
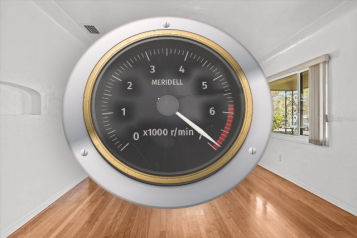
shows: value=6900 unit=rpm
